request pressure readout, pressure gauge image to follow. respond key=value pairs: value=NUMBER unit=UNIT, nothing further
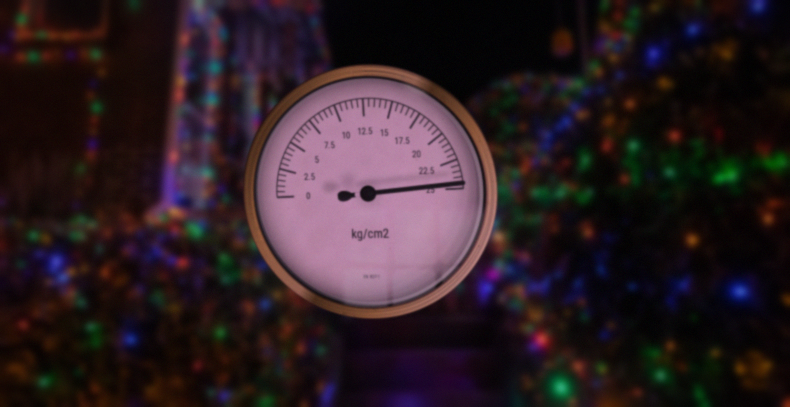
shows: value=24.5 unit=kg/cm²
